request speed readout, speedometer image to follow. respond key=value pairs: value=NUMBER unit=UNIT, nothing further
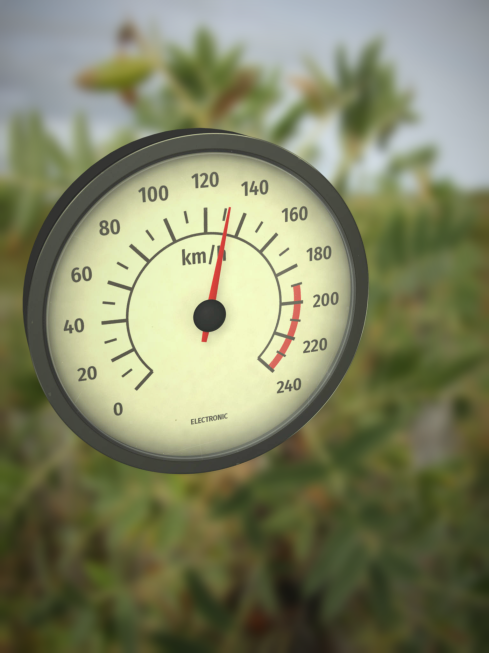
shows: value=130 unit=km/h
